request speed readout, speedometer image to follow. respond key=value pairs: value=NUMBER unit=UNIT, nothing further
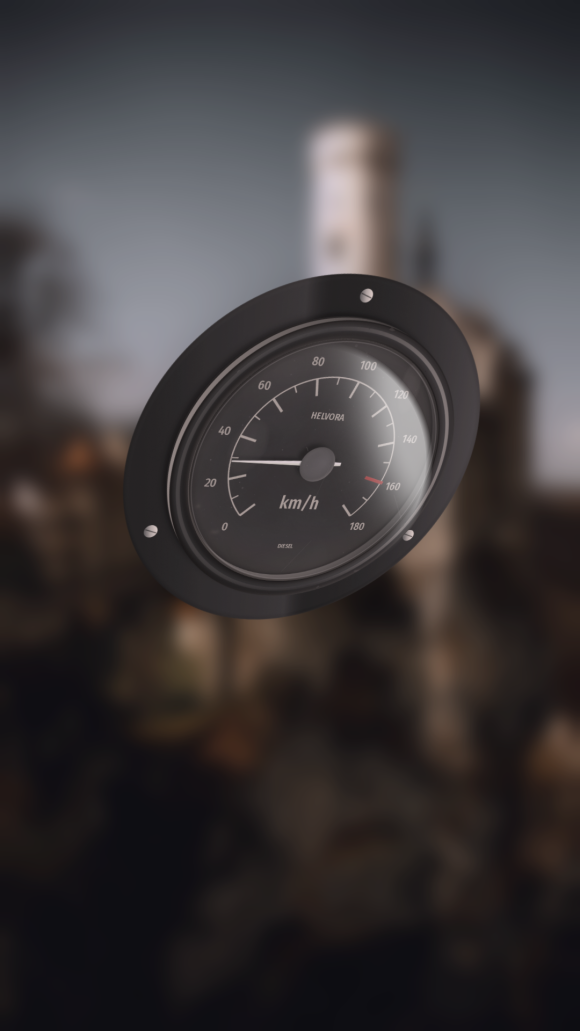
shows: value=30 unit=km/h
